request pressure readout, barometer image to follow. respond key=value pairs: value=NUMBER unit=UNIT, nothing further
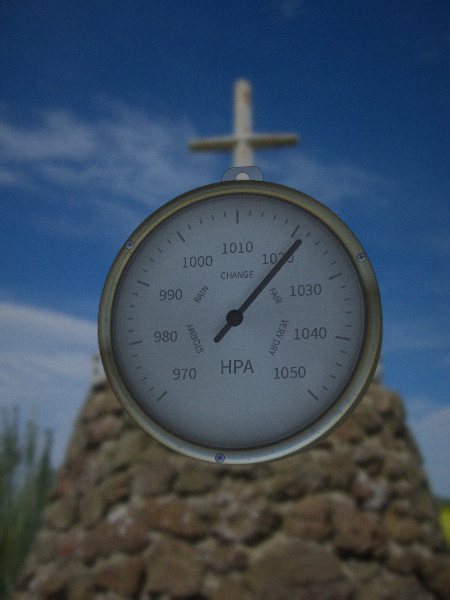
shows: value=1022 unit=hPa
